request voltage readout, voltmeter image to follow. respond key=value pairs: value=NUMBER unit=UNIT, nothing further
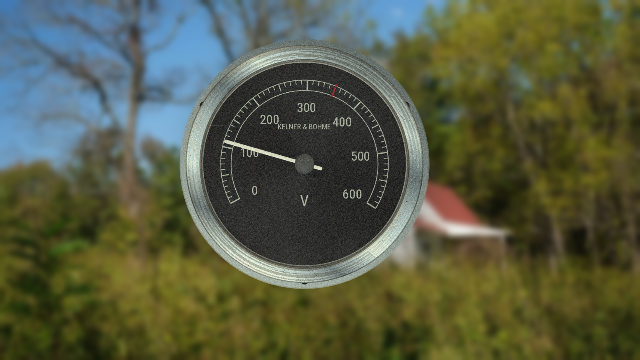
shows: value=110 unit=V
